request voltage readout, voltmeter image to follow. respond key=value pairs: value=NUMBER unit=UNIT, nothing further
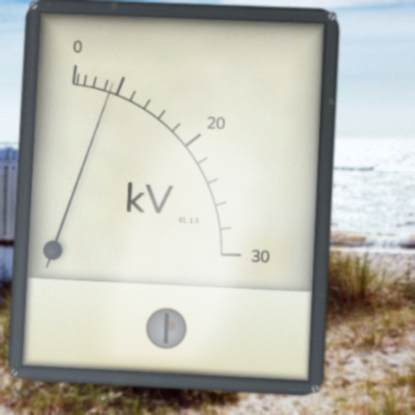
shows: value=9 unit=kV
